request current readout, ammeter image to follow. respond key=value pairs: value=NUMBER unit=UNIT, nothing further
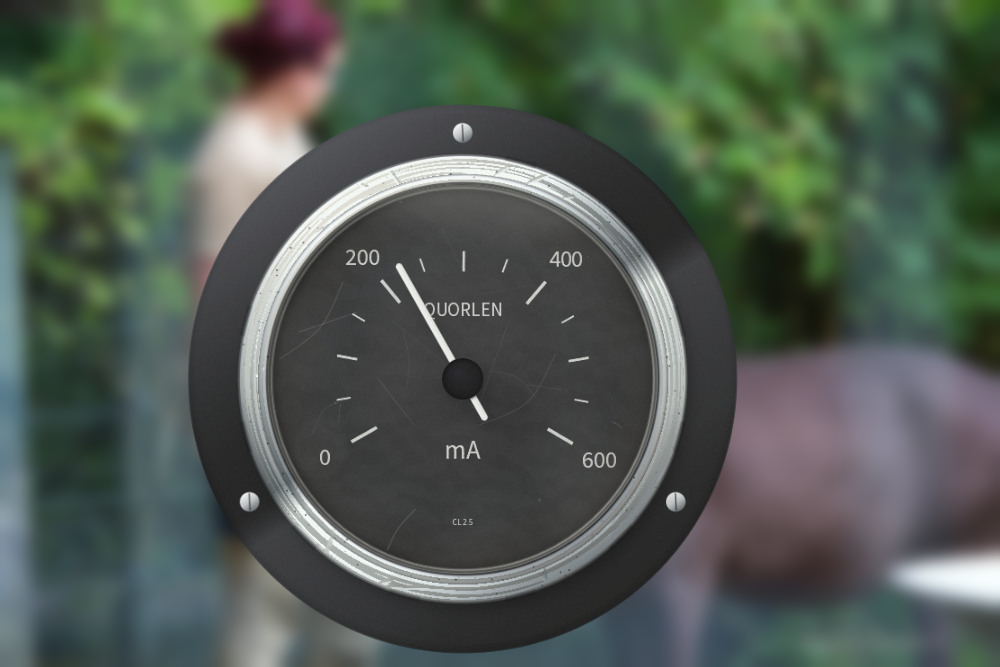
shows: value=225 unit=mA
